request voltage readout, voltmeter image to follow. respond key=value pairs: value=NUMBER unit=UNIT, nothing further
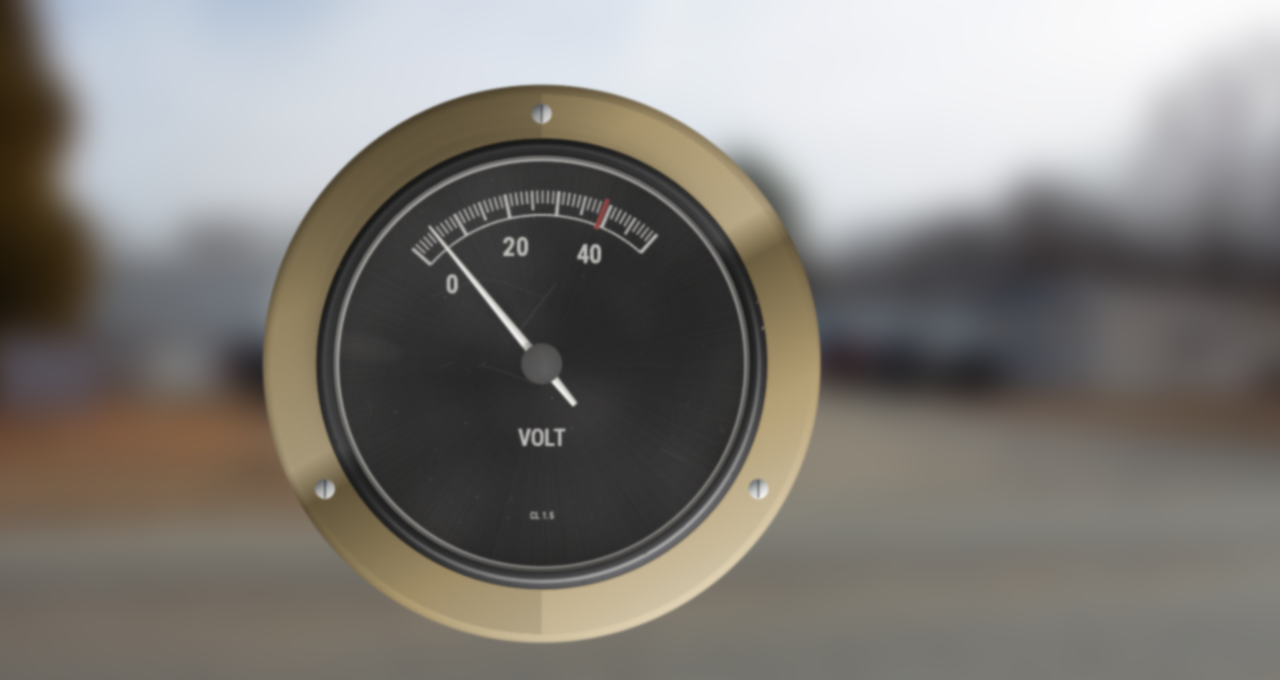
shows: value=5 unit=V
